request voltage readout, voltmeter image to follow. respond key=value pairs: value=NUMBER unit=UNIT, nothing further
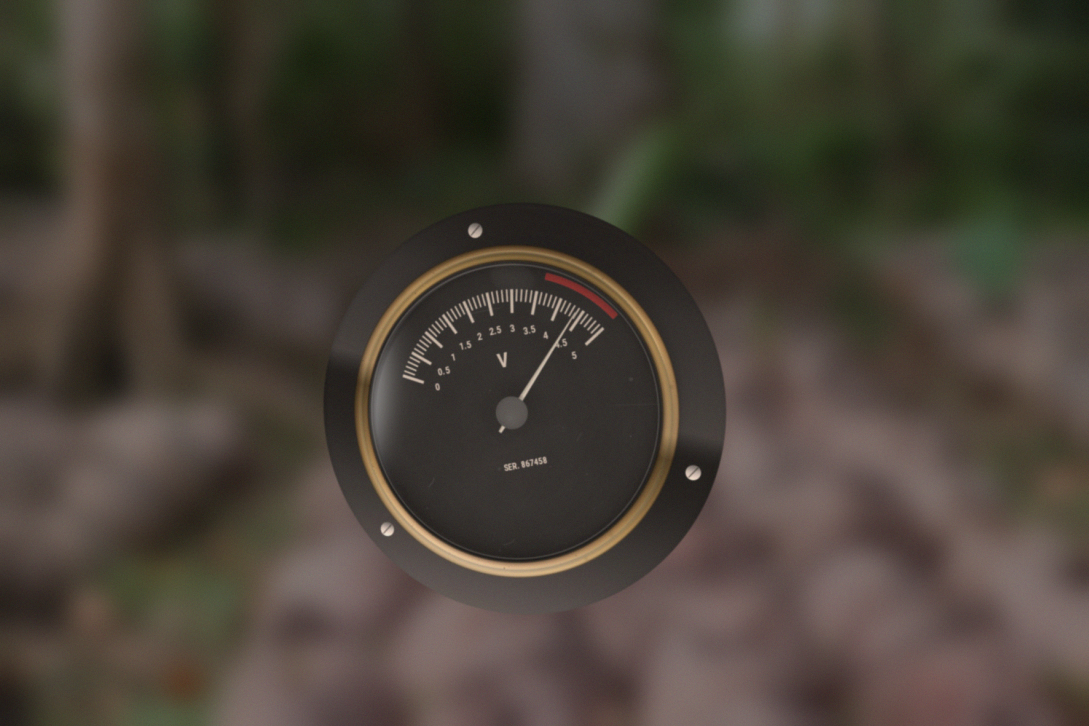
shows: value=4.4 unit=V
